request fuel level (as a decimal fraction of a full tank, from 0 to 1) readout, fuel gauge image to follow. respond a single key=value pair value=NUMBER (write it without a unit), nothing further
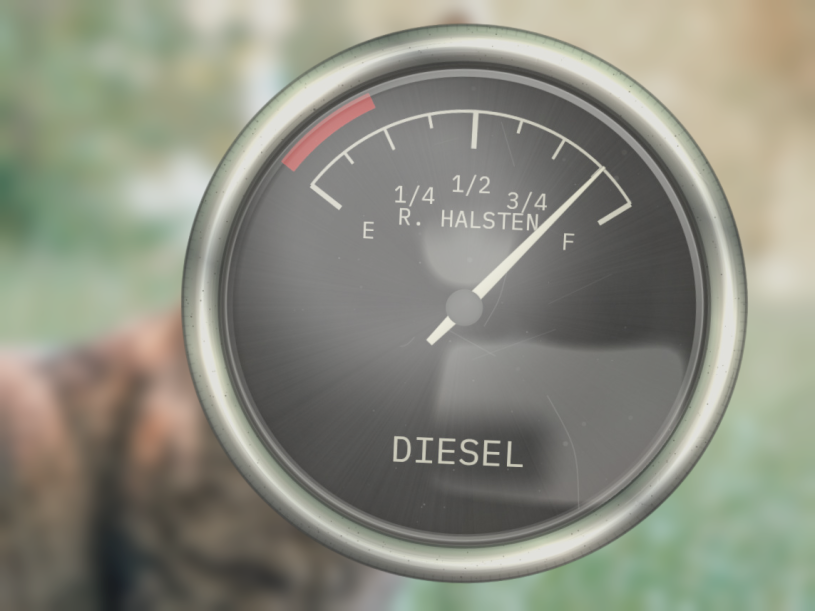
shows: value=0.875
